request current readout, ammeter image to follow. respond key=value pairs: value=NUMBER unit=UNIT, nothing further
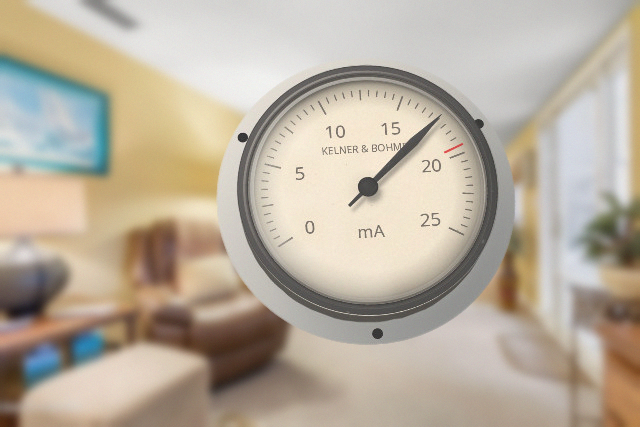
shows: value=17.5 unit=mA
